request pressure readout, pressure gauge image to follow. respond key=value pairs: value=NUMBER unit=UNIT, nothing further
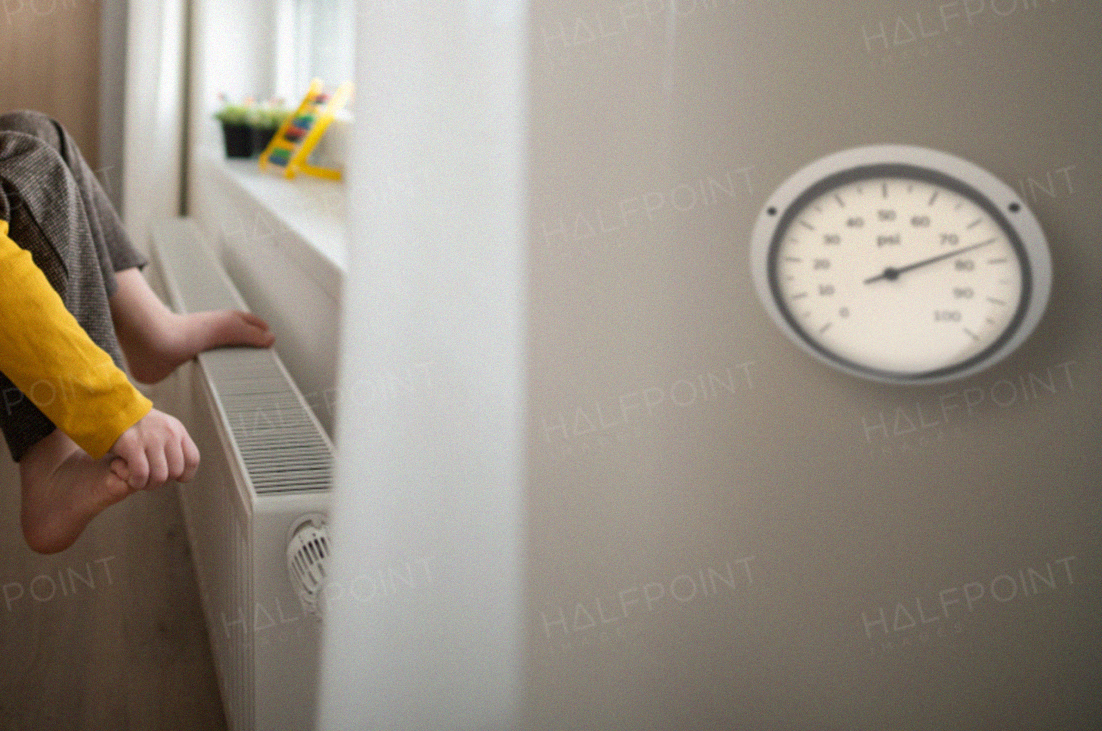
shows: value=75 unit=psi
